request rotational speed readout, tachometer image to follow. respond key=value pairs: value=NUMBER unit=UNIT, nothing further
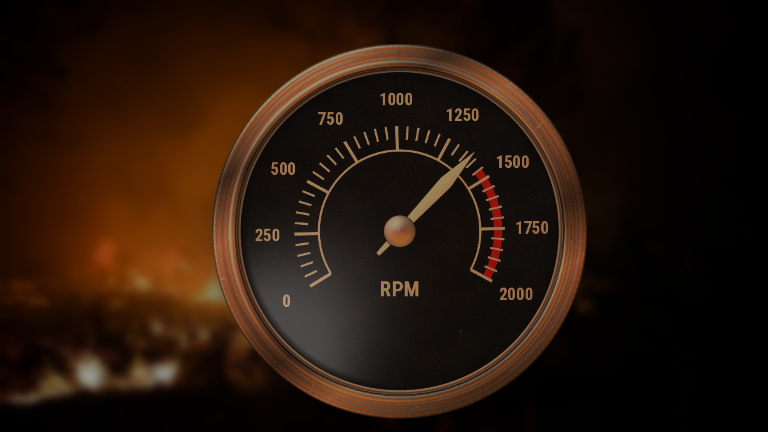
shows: value=1375 unit=rpm
